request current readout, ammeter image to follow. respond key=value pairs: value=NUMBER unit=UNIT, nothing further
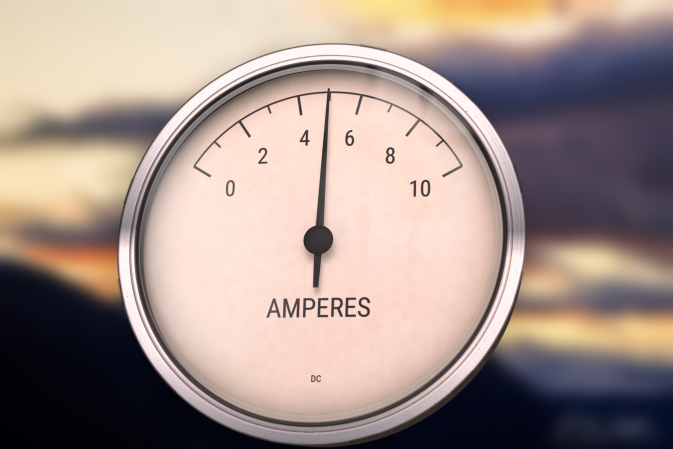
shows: value=5 unit=A
